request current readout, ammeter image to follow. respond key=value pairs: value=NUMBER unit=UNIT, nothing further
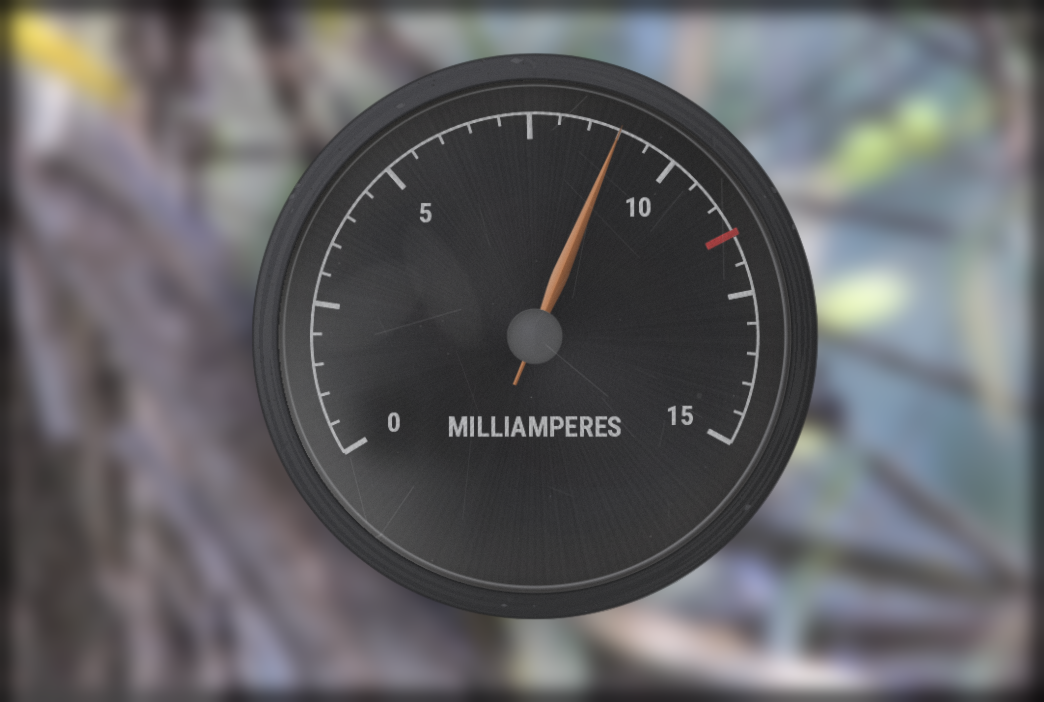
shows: value=9 unit=mA
